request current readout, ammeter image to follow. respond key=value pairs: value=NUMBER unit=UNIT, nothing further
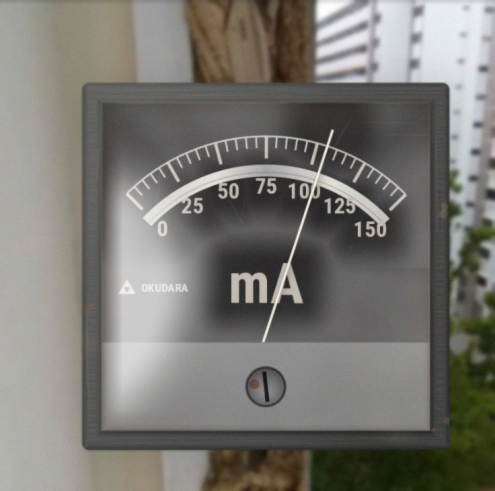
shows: value=105 unit=mA
